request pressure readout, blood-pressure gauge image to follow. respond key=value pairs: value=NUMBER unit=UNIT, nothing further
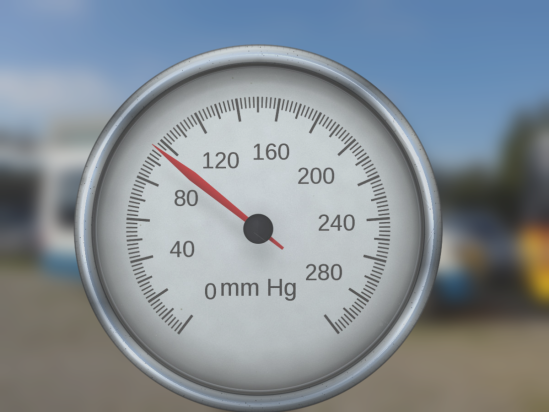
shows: value=96 unit=mmHg
